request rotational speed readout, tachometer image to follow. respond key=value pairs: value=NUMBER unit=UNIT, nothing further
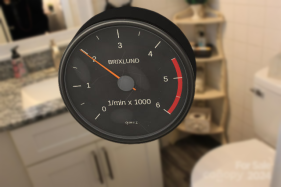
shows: value=2000 unit=rpm
